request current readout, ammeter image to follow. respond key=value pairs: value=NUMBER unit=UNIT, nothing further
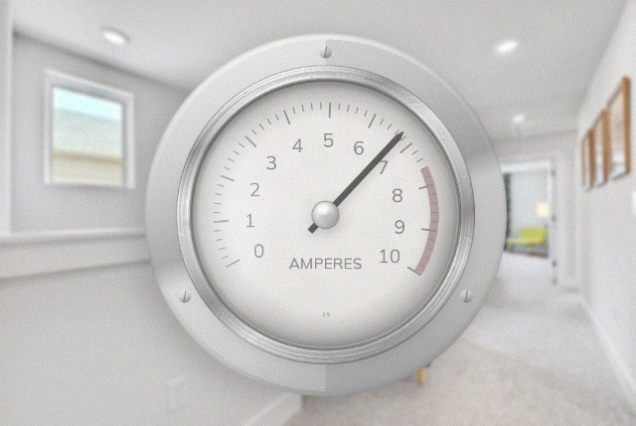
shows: value=6.7 unit=A
